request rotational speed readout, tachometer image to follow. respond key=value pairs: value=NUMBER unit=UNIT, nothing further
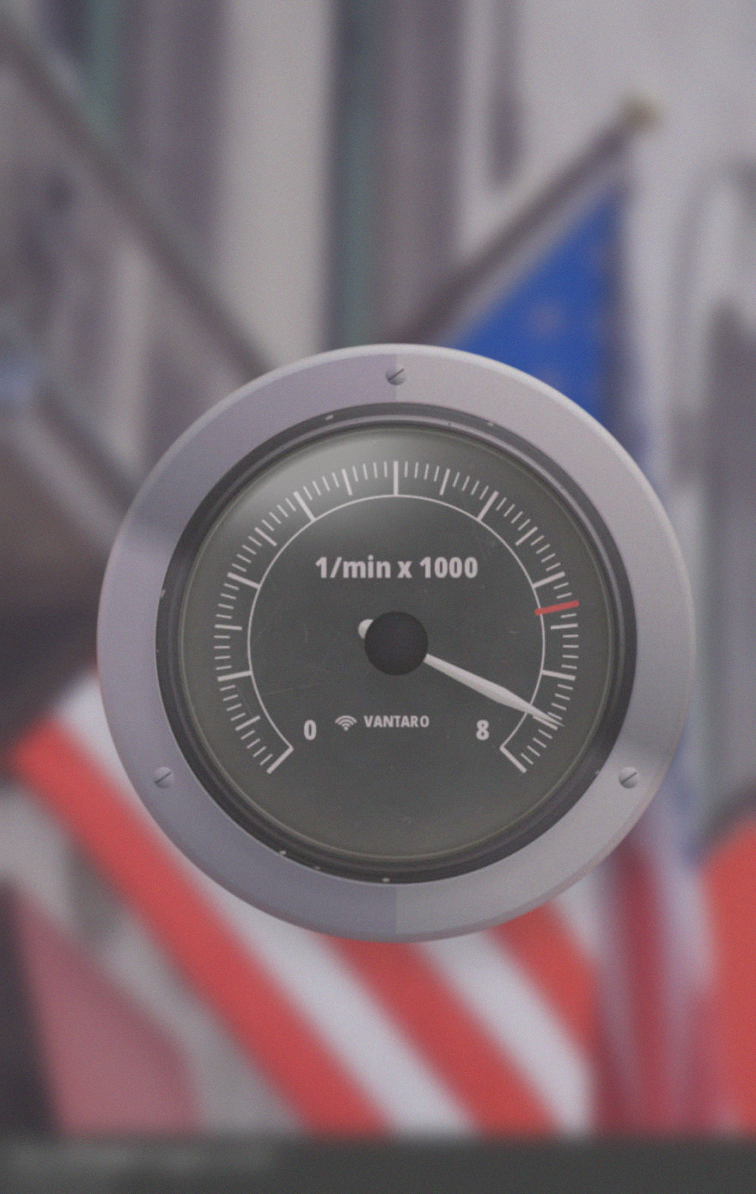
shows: value=7450 unit=rpm
